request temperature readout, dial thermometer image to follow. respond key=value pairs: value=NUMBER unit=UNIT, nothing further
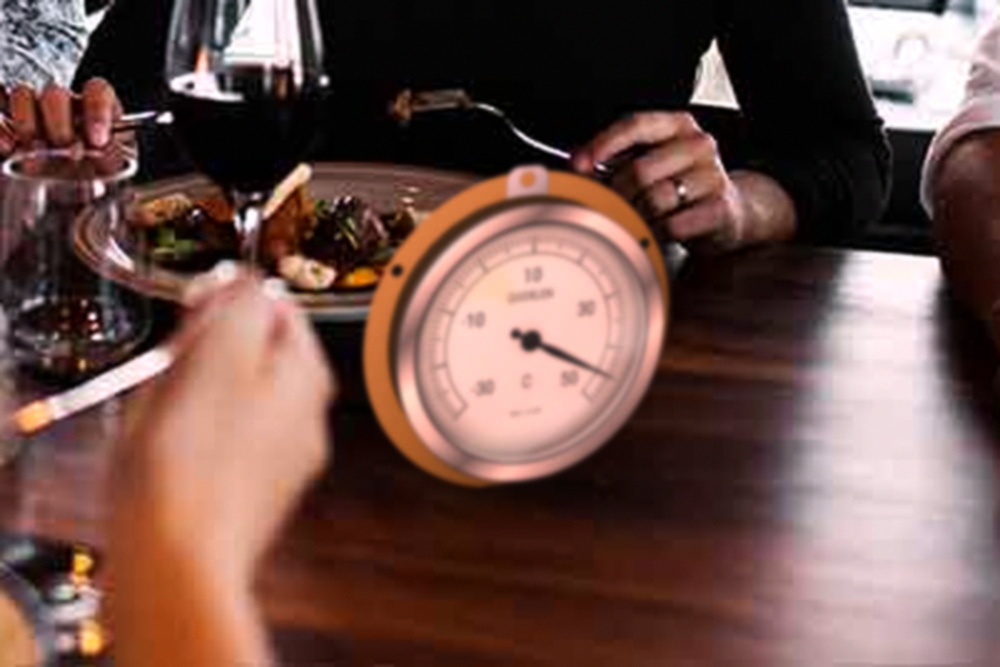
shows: value=45 unit=°C
